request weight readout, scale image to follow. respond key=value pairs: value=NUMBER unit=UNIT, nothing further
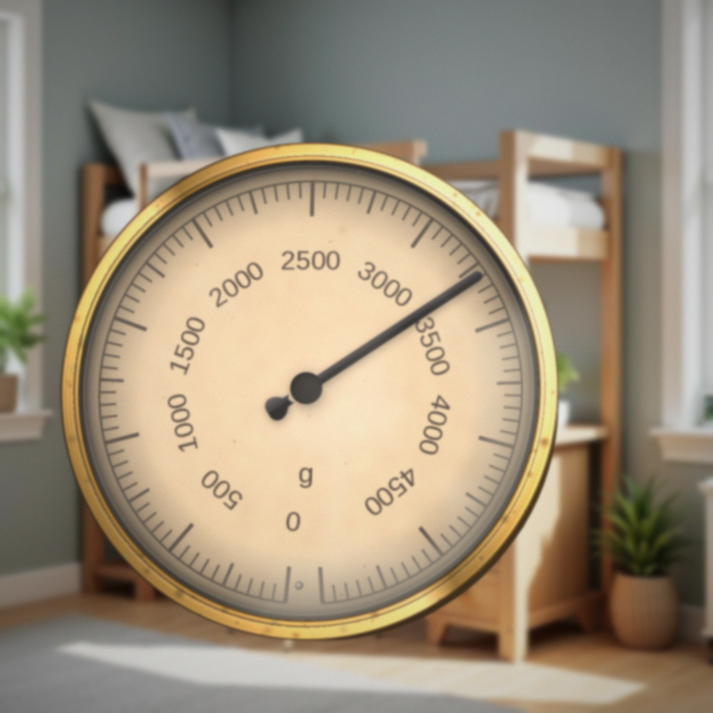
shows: value=3300 unit=g
